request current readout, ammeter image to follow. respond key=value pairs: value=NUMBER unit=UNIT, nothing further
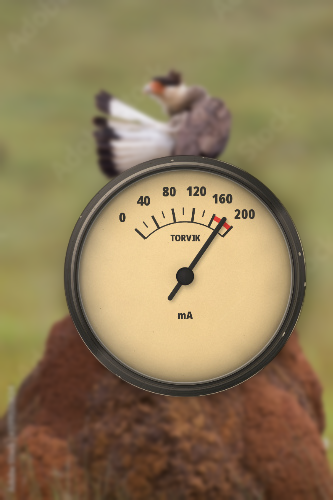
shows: value=180 unit=mA
